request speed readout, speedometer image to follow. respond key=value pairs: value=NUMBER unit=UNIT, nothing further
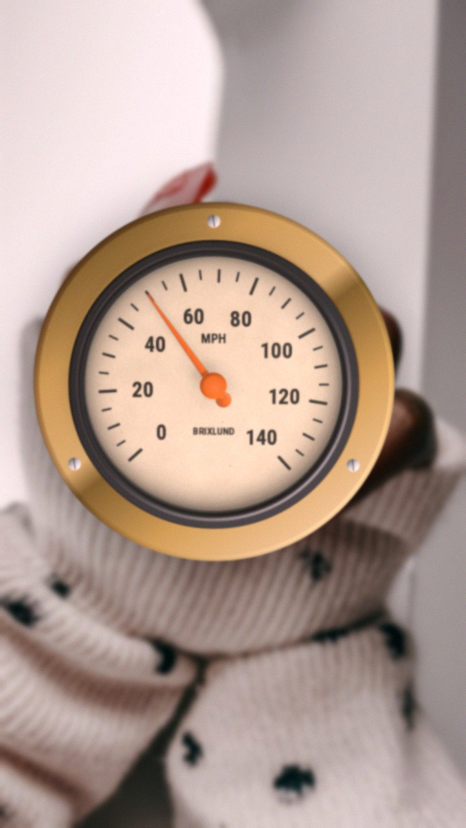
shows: value=50 unit=mph
